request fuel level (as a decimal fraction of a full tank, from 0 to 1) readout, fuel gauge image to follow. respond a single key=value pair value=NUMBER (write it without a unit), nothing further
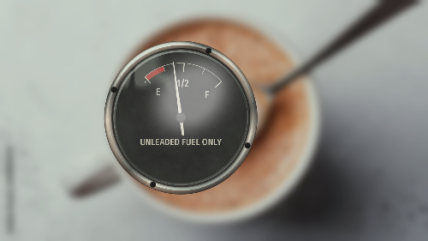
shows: value=0.375
